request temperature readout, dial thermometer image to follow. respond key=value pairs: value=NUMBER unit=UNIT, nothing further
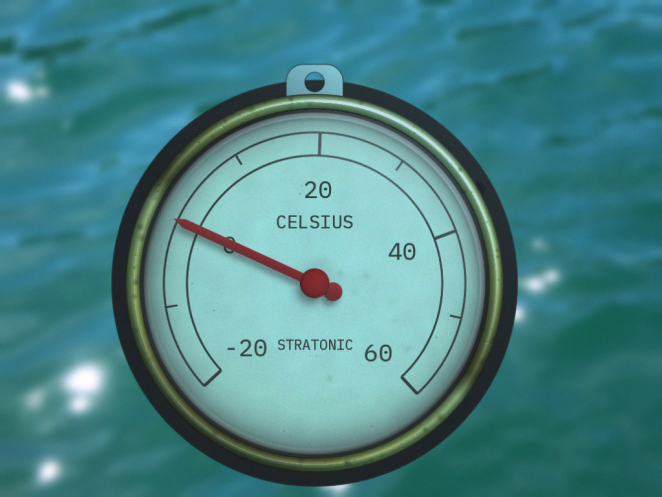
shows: value=0 unit=°C
